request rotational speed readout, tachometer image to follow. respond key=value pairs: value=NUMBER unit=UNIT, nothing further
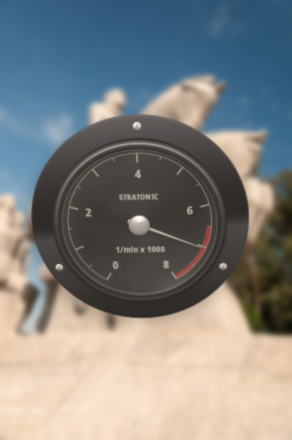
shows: value=7000 unit=rpm
